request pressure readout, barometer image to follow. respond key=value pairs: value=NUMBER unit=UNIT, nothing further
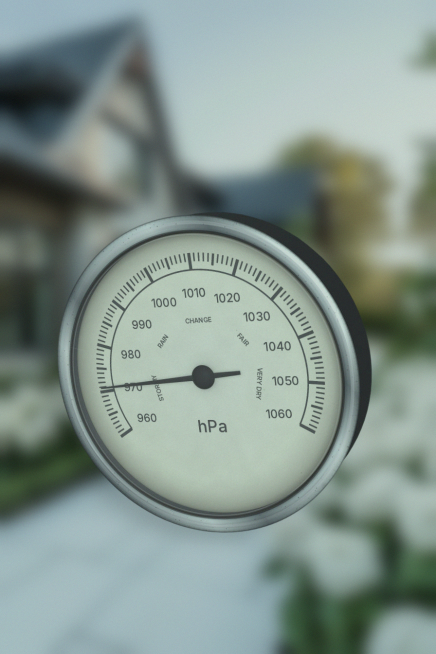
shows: value=971 unit=hPa
